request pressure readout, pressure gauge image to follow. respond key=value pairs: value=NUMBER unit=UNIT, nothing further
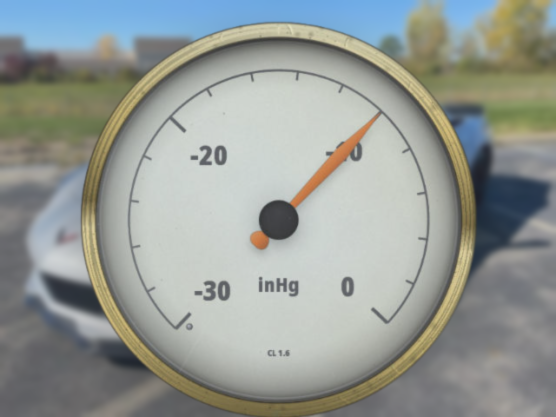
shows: value=-10 unit=inHg
